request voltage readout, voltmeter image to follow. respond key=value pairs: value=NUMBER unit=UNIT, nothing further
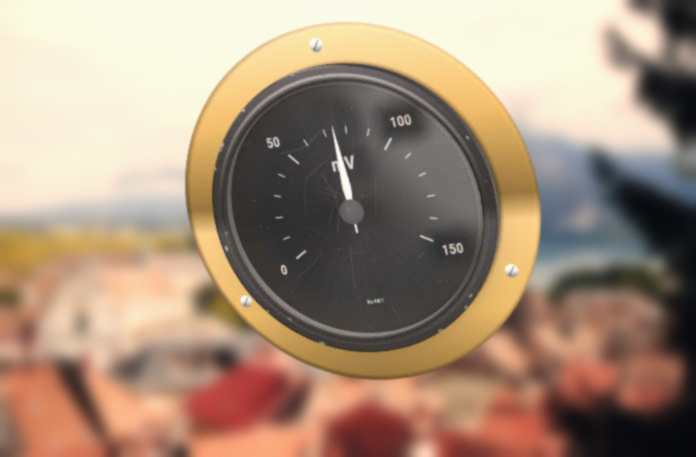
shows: value=75 unit=mV
